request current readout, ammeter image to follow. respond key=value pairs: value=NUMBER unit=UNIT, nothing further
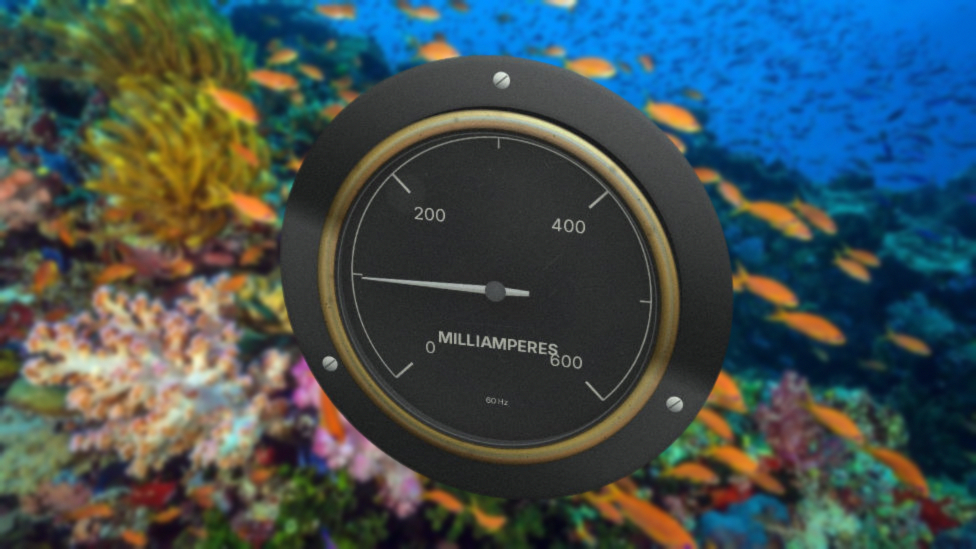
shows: value=100 unit=mA
